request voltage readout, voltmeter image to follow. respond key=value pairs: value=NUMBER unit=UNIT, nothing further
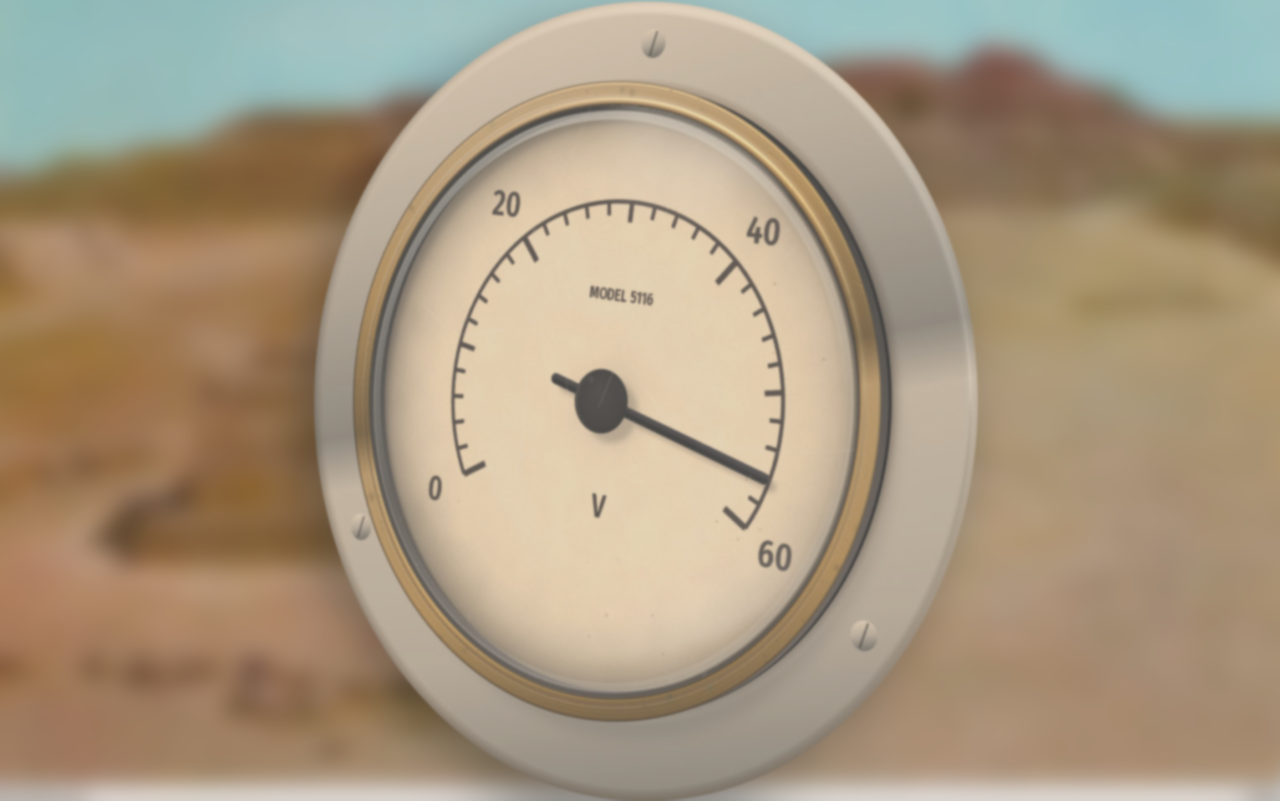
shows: value=56 unit=V
